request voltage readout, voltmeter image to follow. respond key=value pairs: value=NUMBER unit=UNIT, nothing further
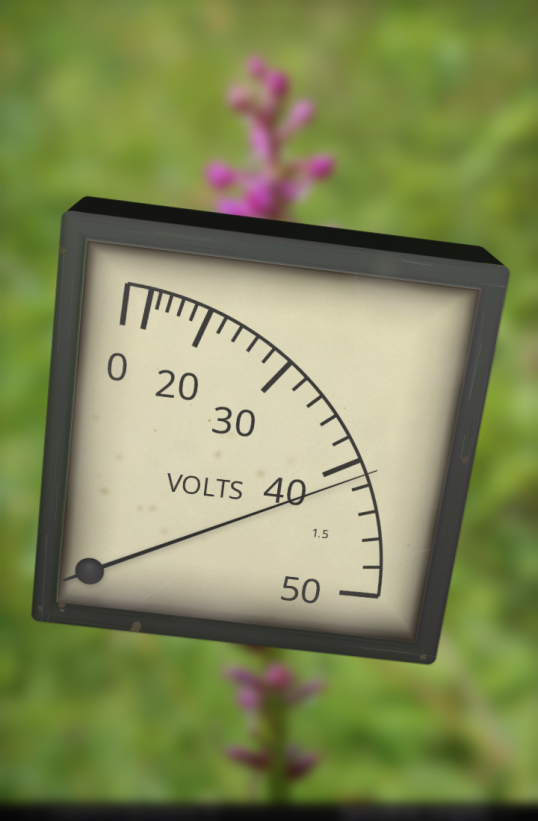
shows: value=41 unit=V
